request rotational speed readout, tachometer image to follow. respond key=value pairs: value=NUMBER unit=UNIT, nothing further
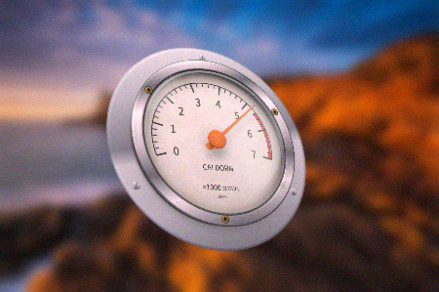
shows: value=5200 unit=rpm
